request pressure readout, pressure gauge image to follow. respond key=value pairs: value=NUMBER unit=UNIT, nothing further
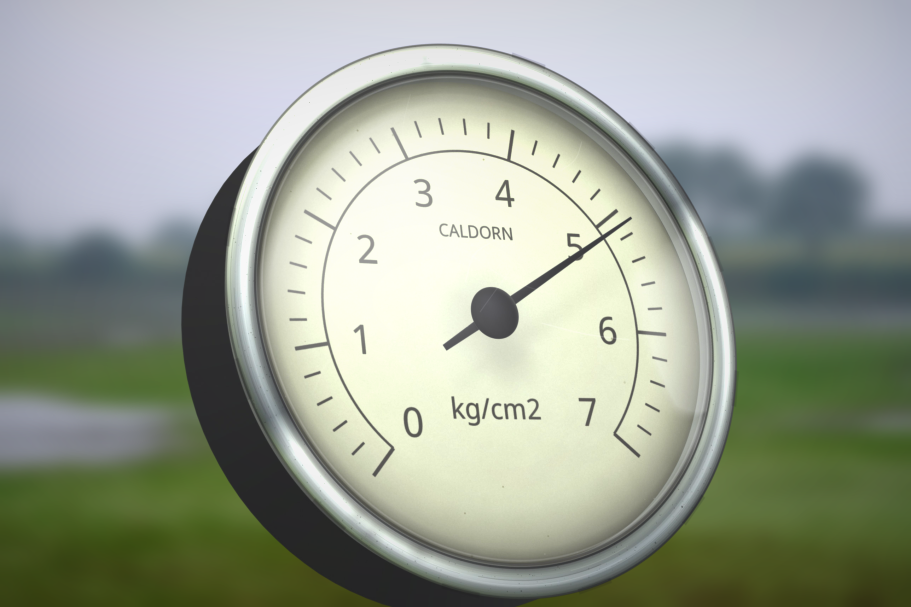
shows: value=5.1 unit=kg/cm²
